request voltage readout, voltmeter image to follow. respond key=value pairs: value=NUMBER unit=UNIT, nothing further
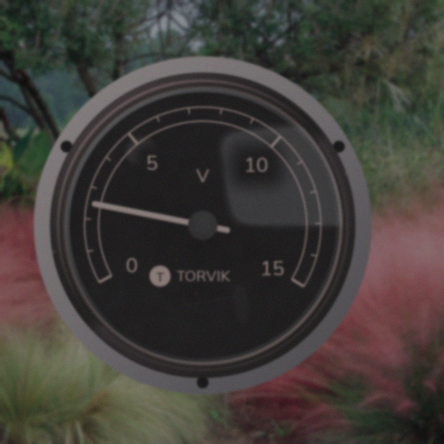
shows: value=2.5 unit=V
